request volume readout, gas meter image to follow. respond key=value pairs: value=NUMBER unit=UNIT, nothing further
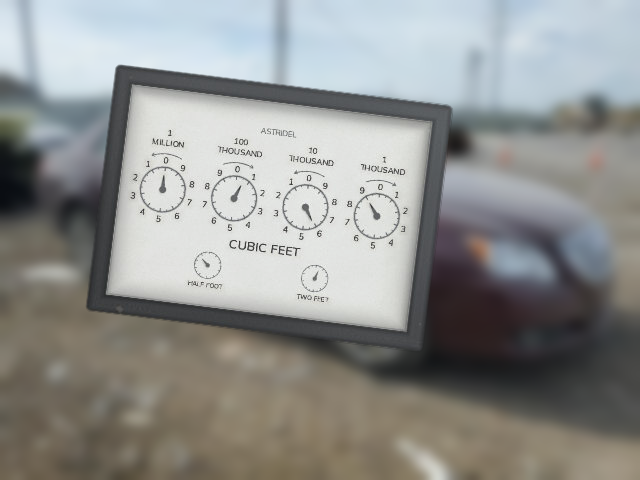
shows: value=5900 unit=ft³
